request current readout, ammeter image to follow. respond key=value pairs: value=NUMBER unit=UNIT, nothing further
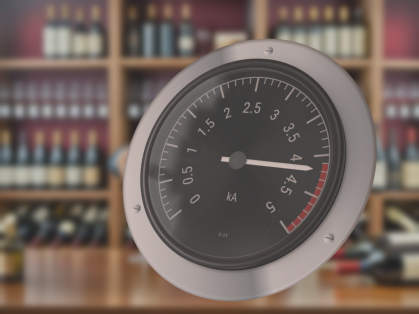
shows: value=4.2 unit=kA
